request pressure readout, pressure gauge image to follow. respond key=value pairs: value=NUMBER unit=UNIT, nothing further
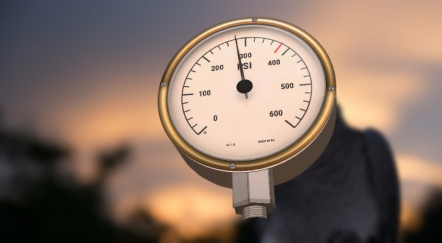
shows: value=280 unit=psi
